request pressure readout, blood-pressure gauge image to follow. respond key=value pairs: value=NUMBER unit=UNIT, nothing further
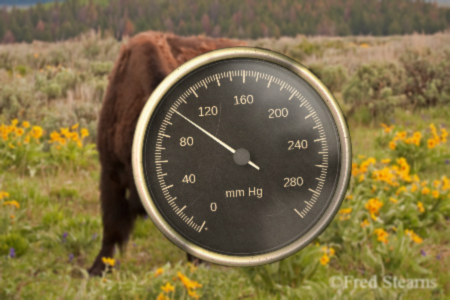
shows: value=100 unit=mmHg
